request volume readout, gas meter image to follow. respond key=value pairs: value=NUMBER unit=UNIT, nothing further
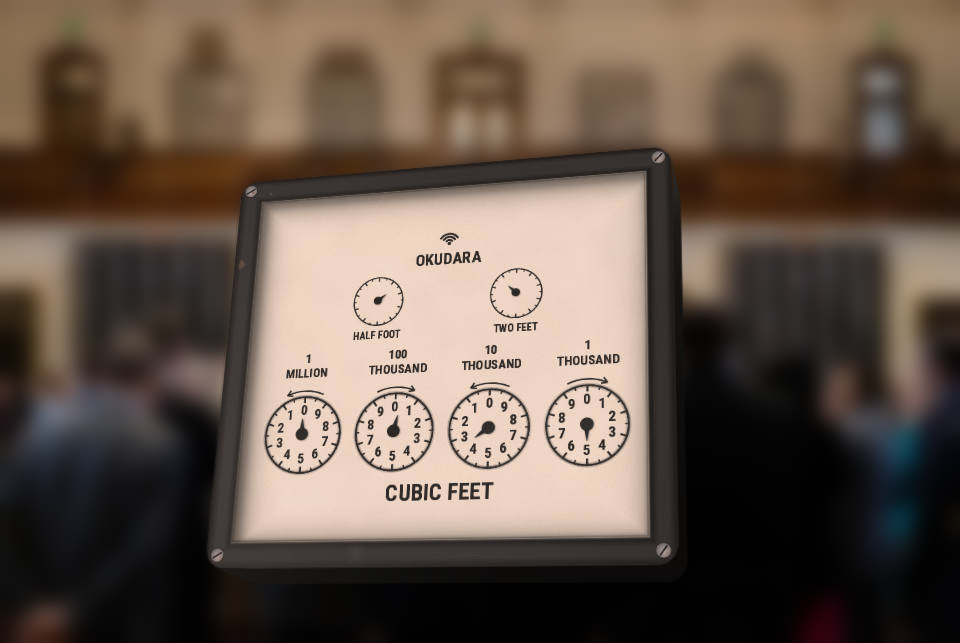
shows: value=3500 unit=ft³
